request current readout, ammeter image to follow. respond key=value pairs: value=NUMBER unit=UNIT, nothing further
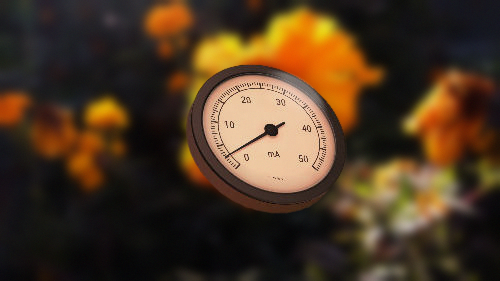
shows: value=2.5 unit=mA
